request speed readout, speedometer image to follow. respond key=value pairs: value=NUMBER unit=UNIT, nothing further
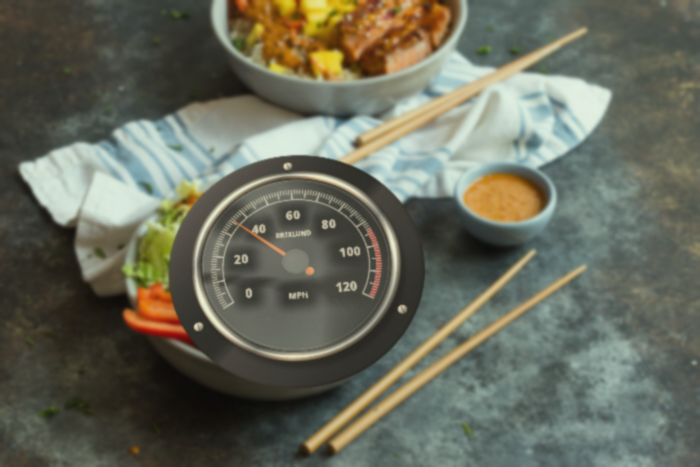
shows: value=35 unit=mph
